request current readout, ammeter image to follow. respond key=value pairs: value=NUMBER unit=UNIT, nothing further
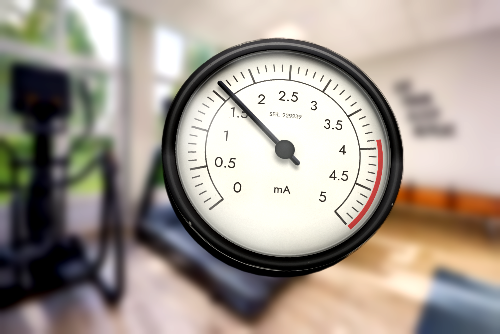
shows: value=1.6 unit=mA
